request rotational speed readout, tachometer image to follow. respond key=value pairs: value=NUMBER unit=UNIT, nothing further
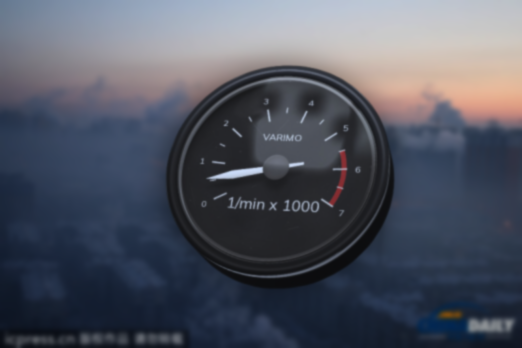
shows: value=500 unit=rpm
